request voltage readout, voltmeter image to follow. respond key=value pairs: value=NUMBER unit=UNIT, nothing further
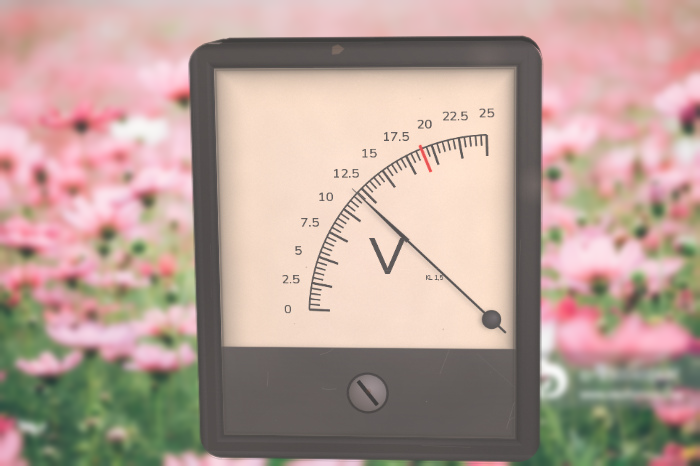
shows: value=12 unit=V
